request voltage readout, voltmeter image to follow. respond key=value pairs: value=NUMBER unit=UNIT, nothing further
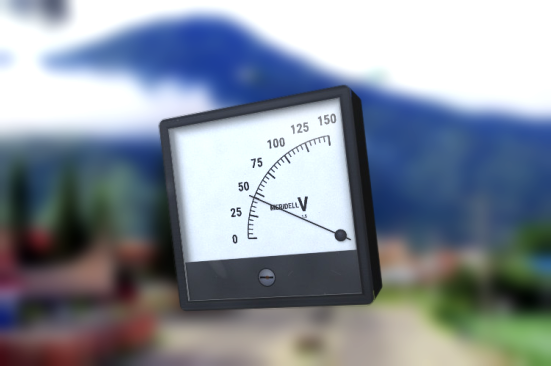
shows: value=45 unit=V
